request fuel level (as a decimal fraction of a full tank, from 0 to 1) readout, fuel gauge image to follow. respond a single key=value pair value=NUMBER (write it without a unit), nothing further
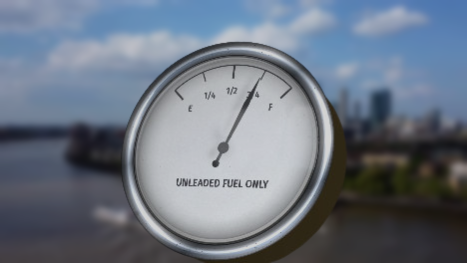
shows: value=0.75
